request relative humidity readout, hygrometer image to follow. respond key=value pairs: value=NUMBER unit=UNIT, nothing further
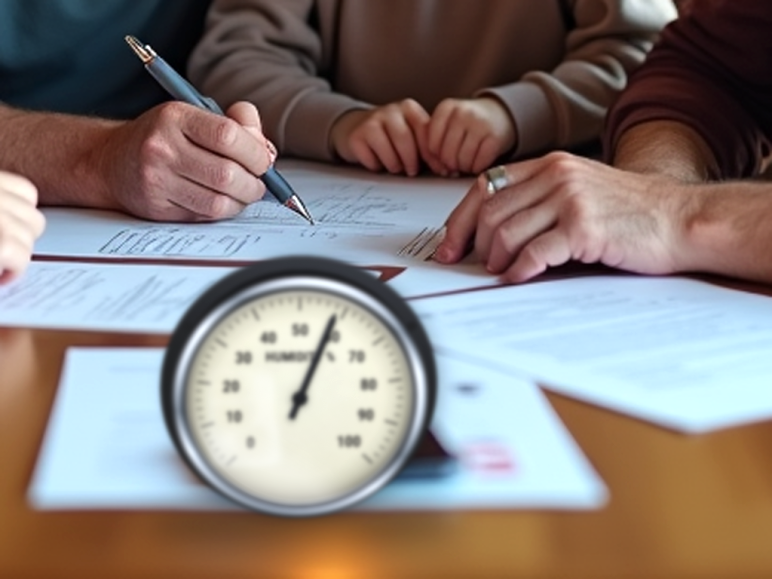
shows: value=58 unit=%
